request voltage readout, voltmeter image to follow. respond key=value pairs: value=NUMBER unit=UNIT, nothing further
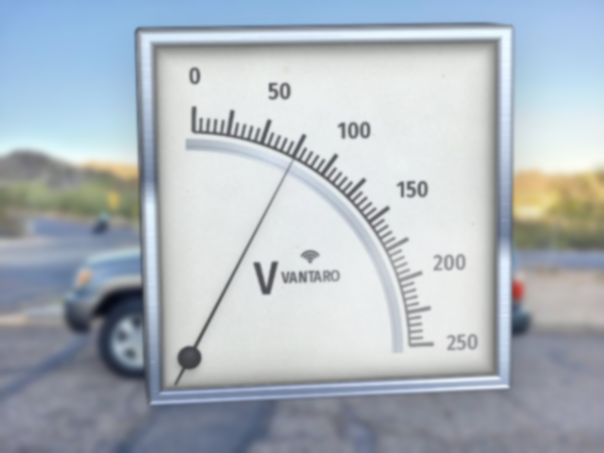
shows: value=75 unit=V
